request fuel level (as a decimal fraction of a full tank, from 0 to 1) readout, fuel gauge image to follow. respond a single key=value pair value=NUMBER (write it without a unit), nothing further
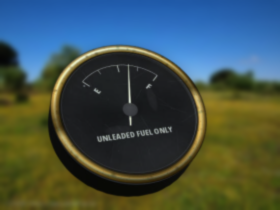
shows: value=0.625
